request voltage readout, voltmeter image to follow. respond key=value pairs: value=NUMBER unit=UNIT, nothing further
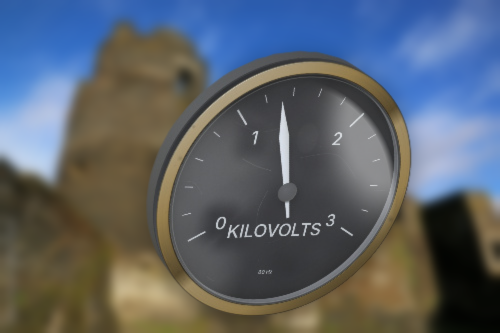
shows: value=1.3 unit=kV
